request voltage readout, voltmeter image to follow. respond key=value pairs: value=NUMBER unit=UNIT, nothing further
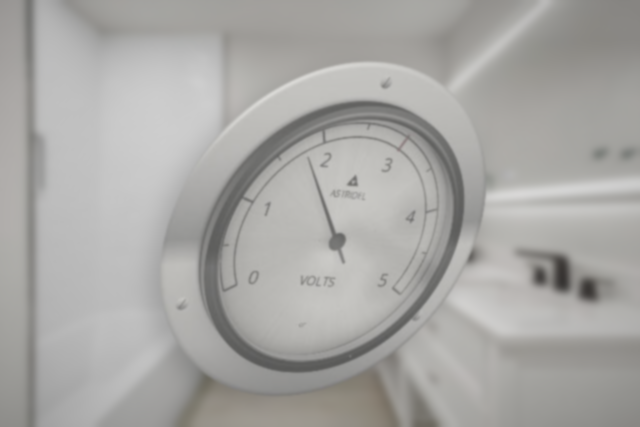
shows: value=1.75 unit=V
